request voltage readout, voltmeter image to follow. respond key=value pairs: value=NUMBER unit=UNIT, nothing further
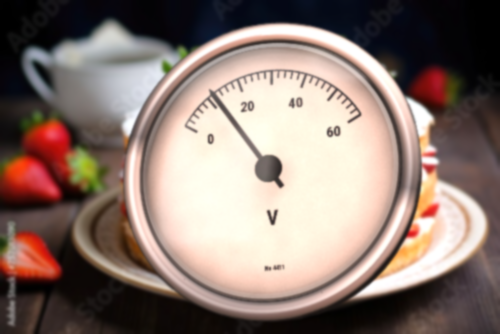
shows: value=12 unit=V
